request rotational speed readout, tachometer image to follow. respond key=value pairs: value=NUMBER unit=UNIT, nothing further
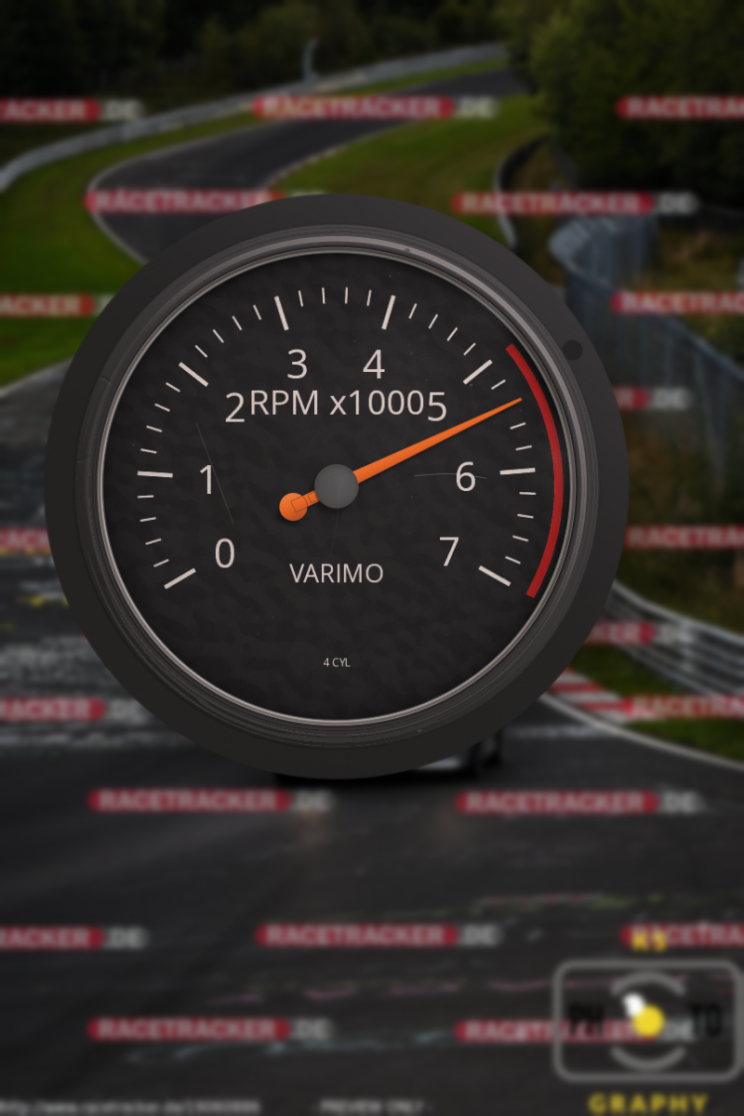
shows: value=5400 unit=rpm
